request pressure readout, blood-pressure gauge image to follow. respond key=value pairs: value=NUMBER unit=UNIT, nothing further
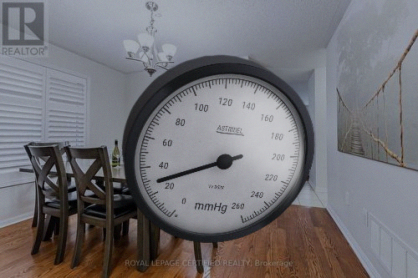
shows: value=30 unit=mmHg
